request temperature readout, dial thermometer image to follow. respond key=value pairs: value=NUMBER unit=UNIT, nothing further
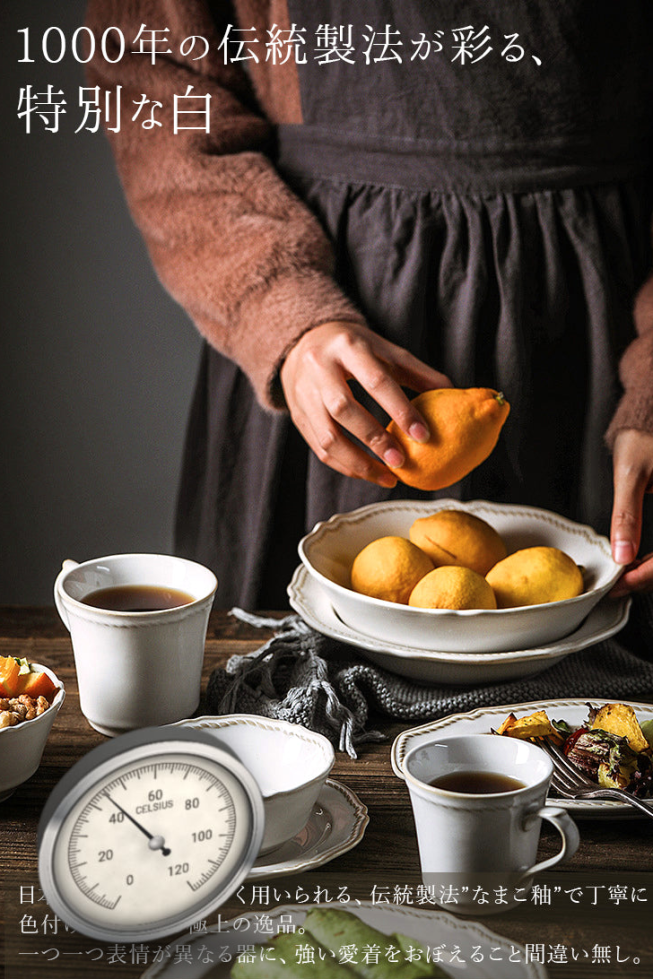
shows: value=45 unit=°C
